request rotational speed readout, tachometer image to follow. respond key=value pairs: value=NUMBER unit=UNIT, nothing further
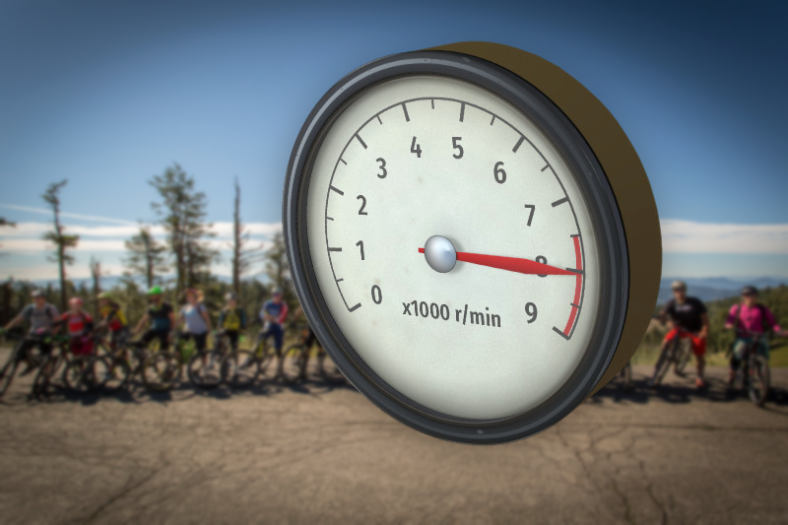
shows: value=8000 unit=rpm
